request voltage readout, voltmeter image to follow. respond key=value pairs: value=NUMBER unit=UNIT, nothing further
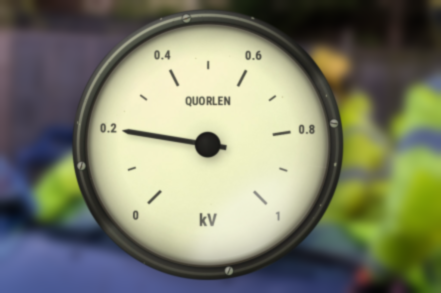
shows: value=0.2 unit=kV
